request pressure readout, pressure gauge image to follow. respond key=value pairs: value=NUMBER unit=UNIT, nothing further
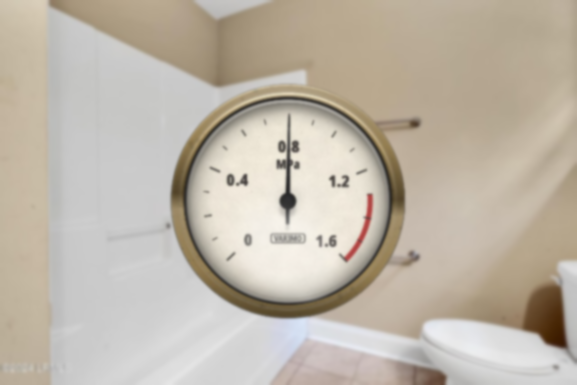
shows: value=0.8 unit=MPa
